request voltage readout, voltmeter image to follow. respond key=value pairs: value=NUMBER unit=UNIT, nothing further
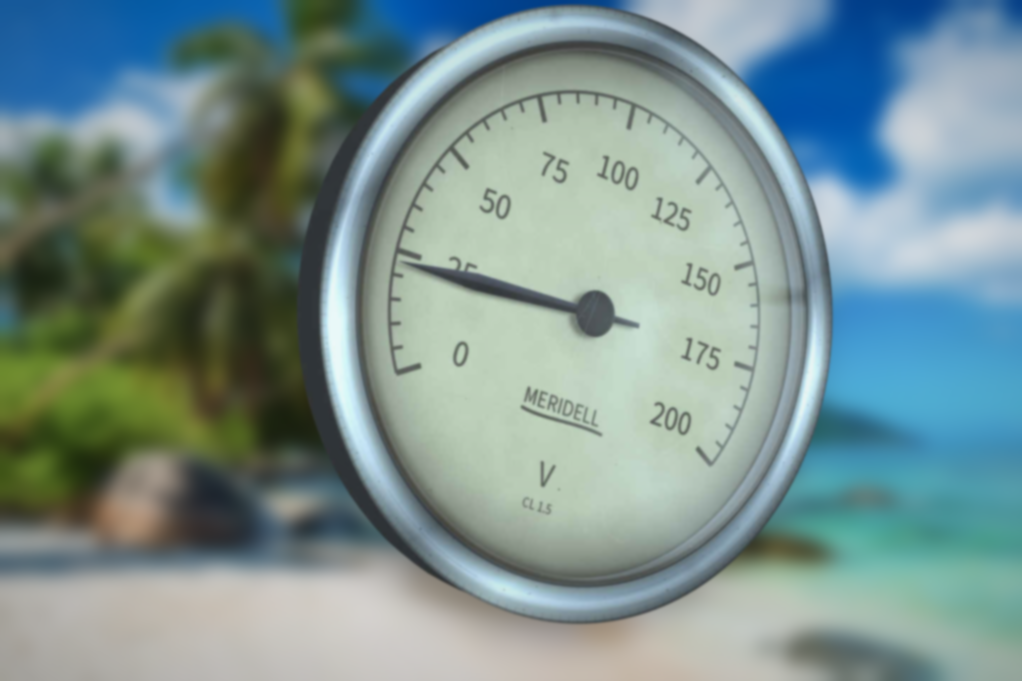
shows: value=22.5 unit=V
